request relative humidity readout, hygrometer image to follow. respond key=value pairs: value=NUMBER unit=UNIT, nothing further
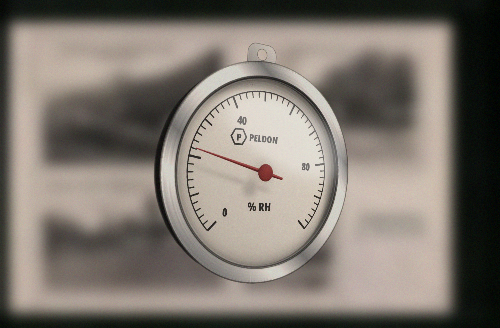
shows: value=22 unit=%
